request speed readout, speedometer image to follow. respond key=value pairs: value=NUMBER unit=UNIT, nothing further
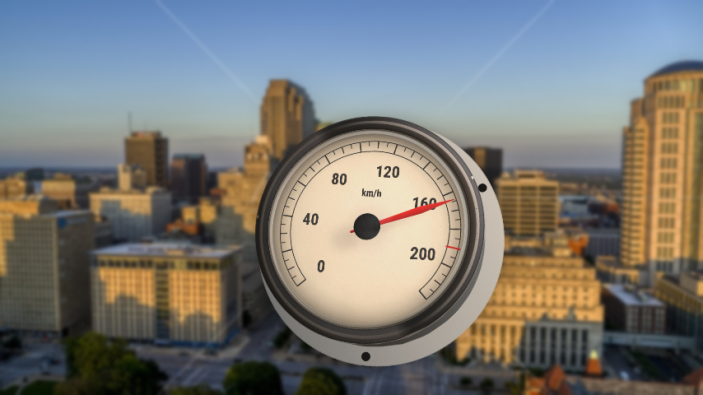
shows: value=165 unit=km/h
